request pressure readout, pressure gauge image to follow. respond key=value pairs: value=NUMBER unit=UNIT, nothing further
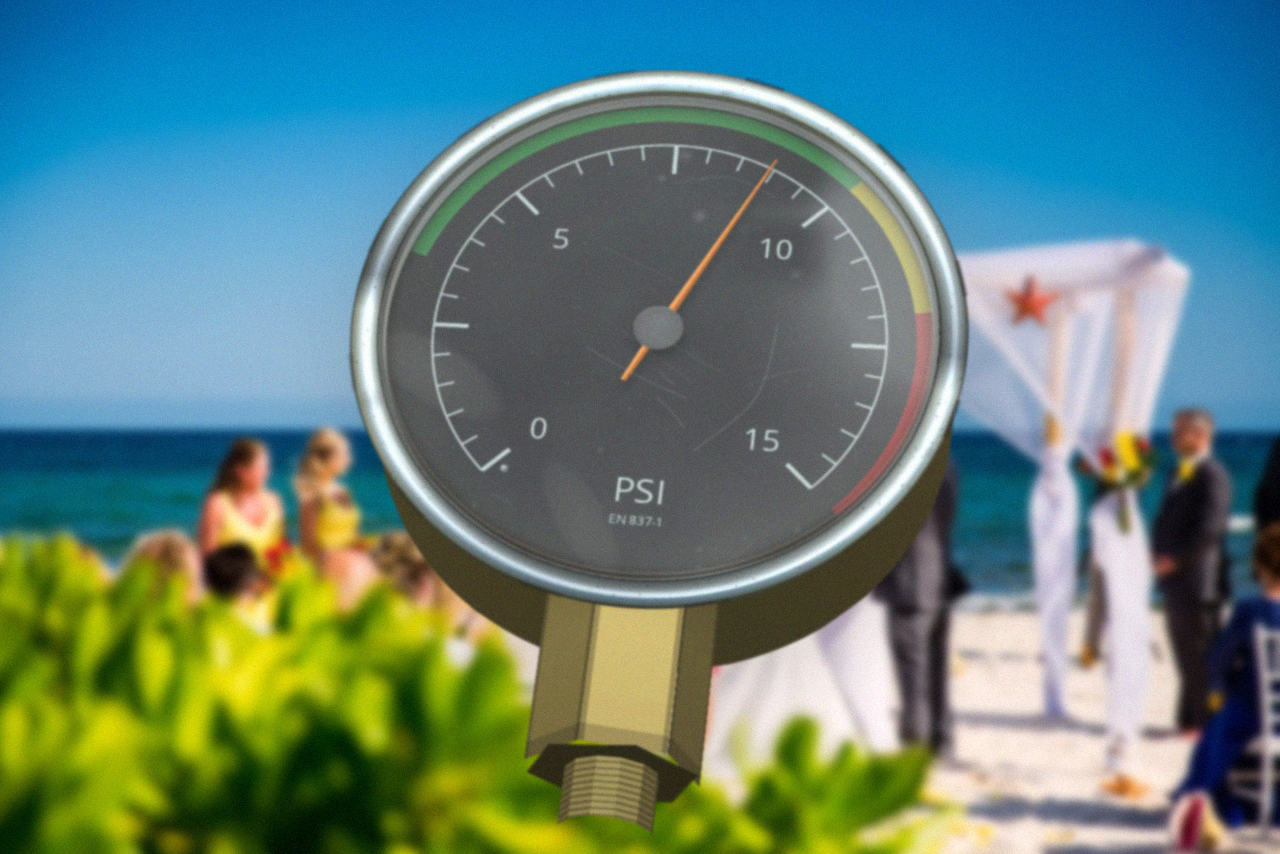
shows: value=9 unit=psi
